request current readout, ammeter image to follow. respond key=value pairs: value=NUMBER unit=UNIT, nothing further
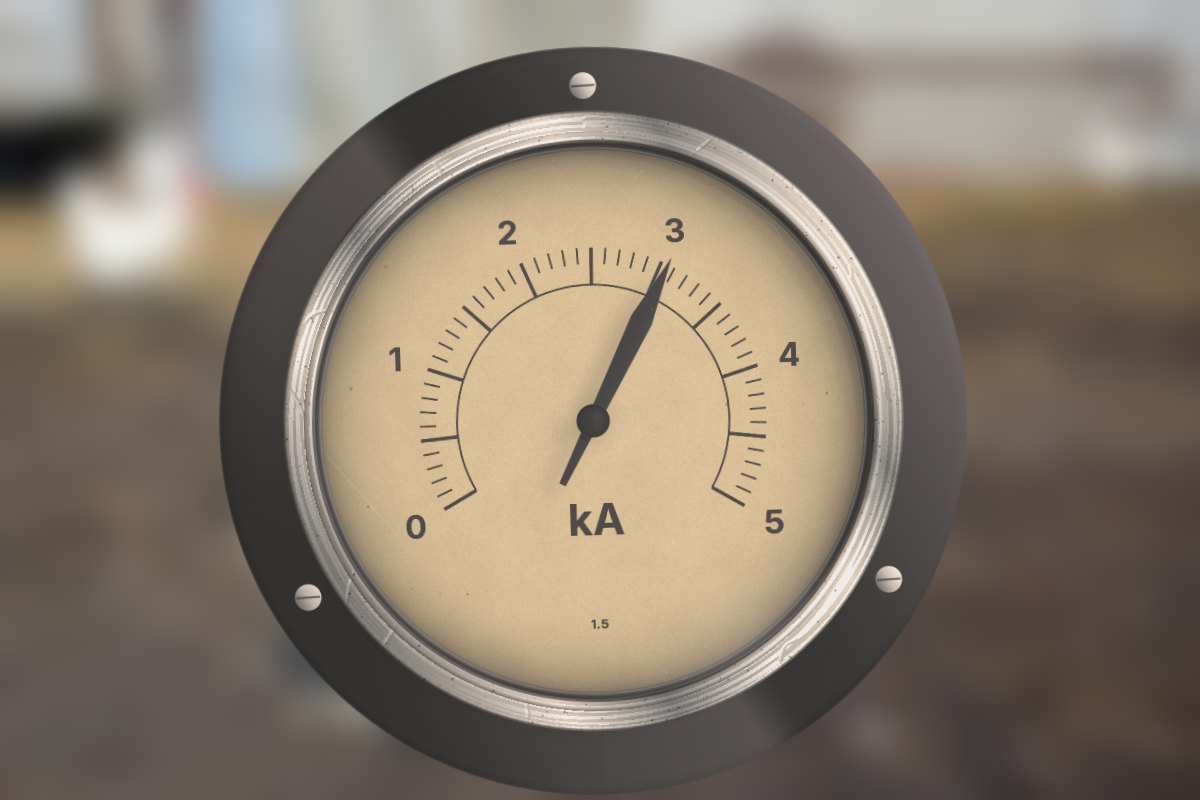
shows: value=3.05 unit=kA
